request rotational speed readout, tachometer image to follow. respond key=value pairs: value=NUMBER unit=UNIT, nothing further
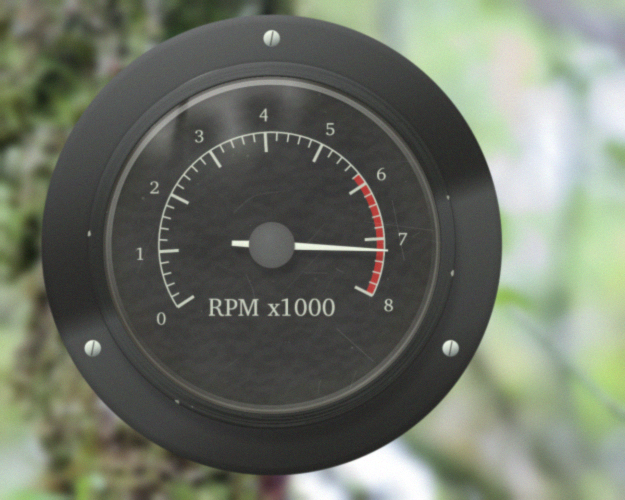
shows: value=7200 unit=rpm
